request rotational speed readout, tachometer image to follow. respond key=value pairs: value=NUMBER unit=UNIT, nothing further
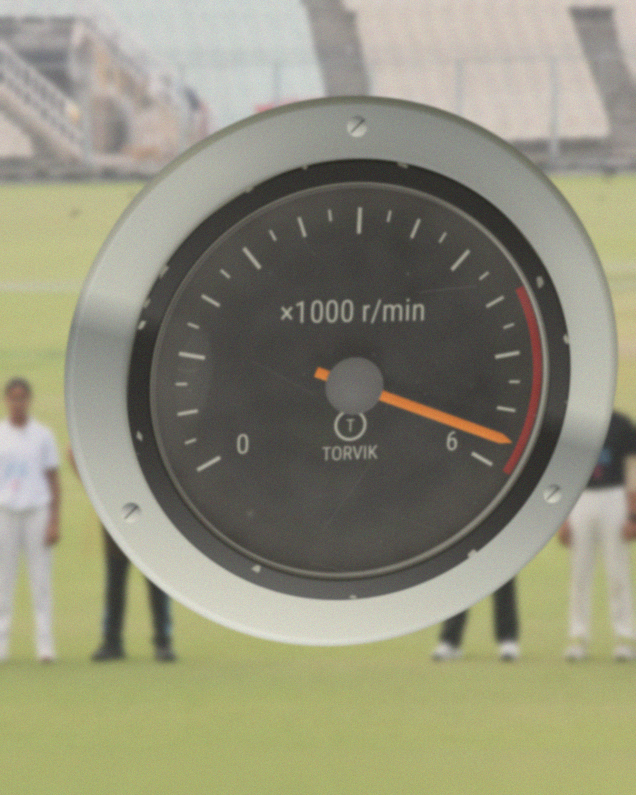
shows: value=5750 unit=rpm
